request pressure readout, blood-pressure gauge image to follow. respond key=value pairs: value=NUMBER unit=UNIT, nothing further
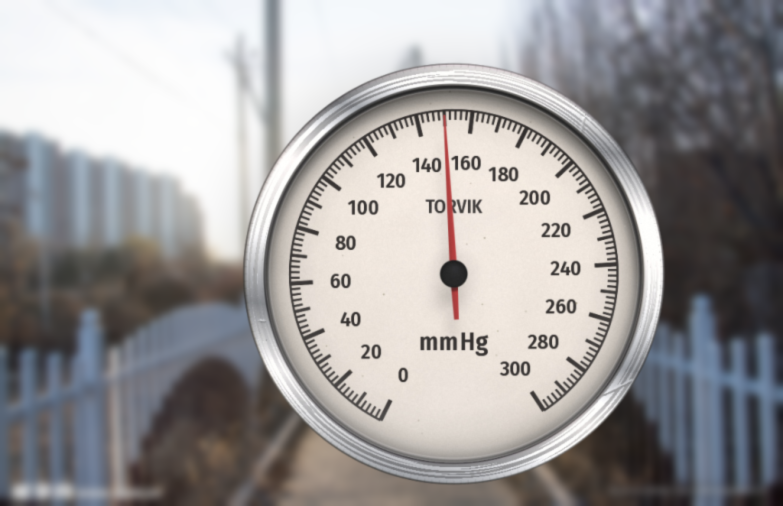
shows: value=150 unit=mmHg
